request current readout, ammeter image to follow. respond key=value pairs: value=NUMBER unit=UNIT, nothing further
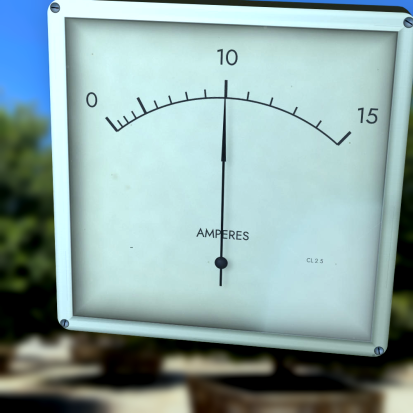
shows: value=10 unit=A
